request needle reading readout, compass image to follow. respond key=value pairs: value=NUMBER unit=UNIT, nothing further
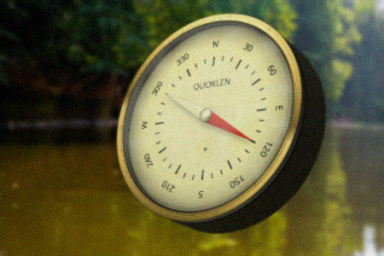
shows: value=120 unit=°
